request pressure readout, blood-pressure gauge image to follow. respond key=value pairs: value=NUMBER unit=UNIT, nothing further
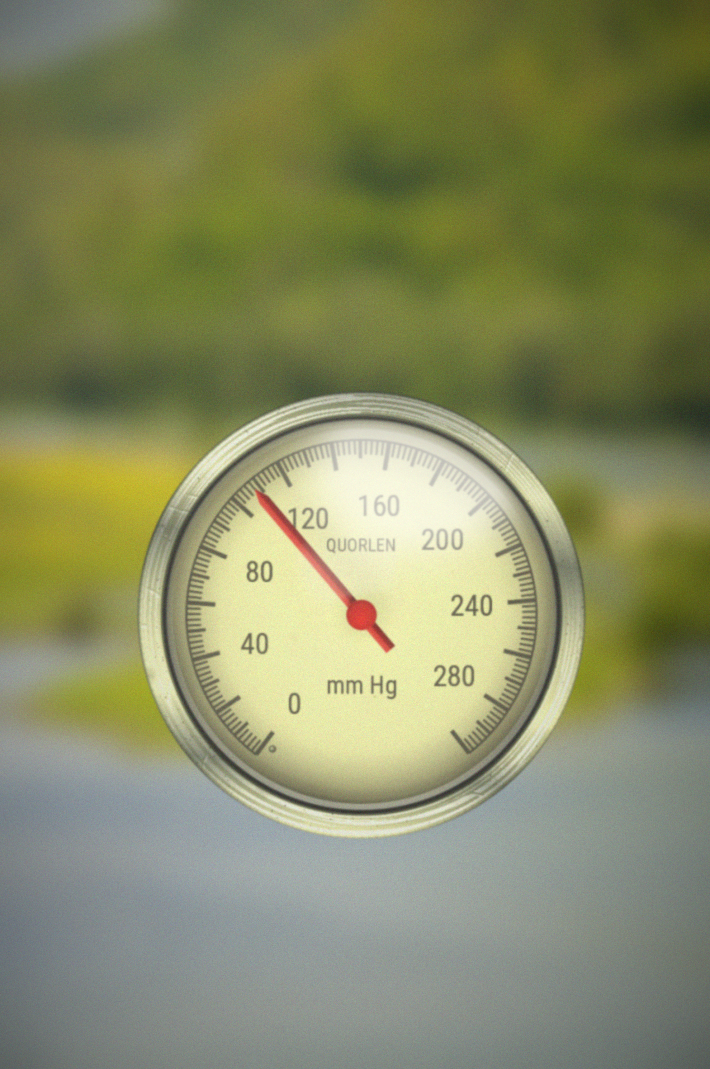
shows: value=108 unit=mmHg
